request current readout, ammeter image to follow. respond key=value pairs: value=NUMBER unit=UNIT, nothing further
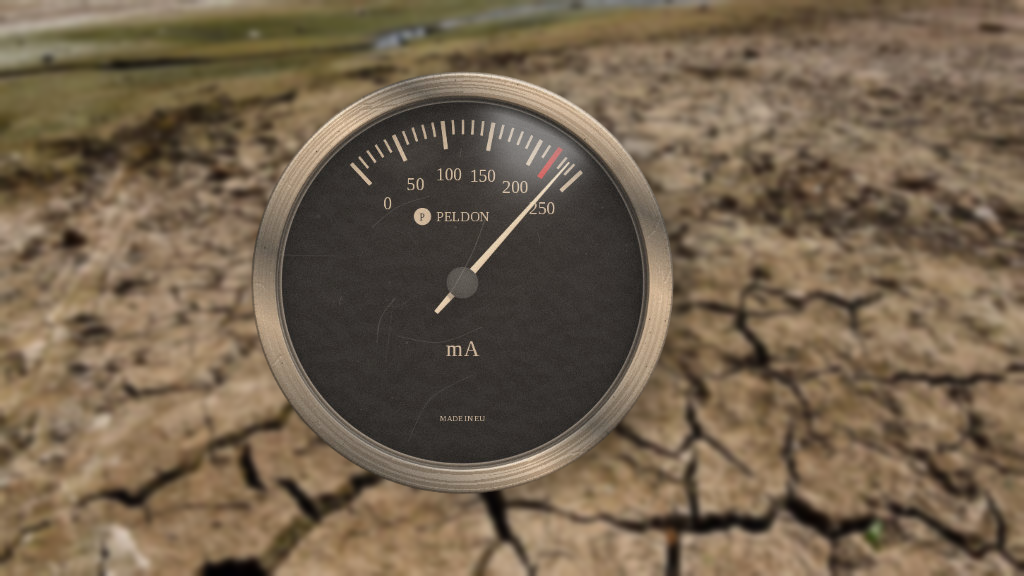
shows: value=235 unit=mA
